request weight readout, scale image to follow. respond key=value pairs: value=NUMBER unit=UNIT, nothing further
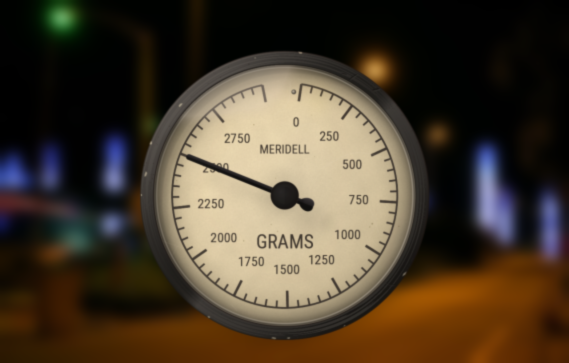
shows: value=2500 unit=g
